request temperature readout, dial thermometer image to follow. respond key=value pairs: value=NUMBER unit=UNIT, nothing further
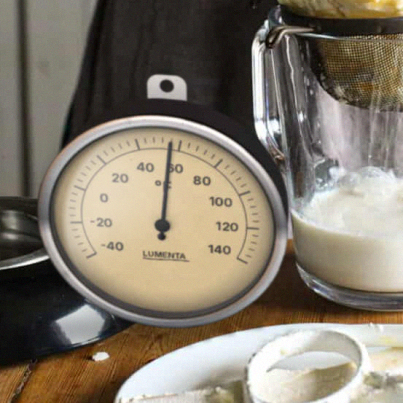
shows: value=56 unit=°F
